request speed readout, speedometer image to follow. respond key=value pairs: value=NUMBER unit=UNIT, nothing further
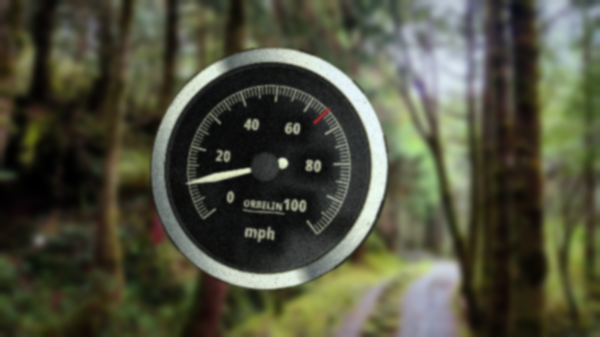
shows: value=10 unit=mph
